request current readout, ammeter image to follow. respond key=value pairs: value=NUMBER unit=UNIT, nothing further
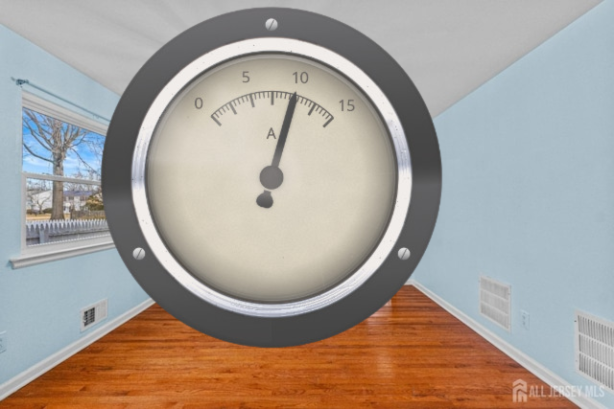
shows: value=10 unit=A
